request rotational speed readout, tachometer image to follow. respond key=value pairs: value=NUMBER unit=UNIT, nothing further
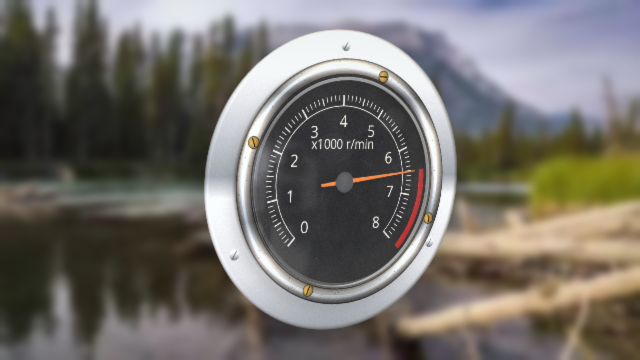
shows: value=6500 unit=rpm
